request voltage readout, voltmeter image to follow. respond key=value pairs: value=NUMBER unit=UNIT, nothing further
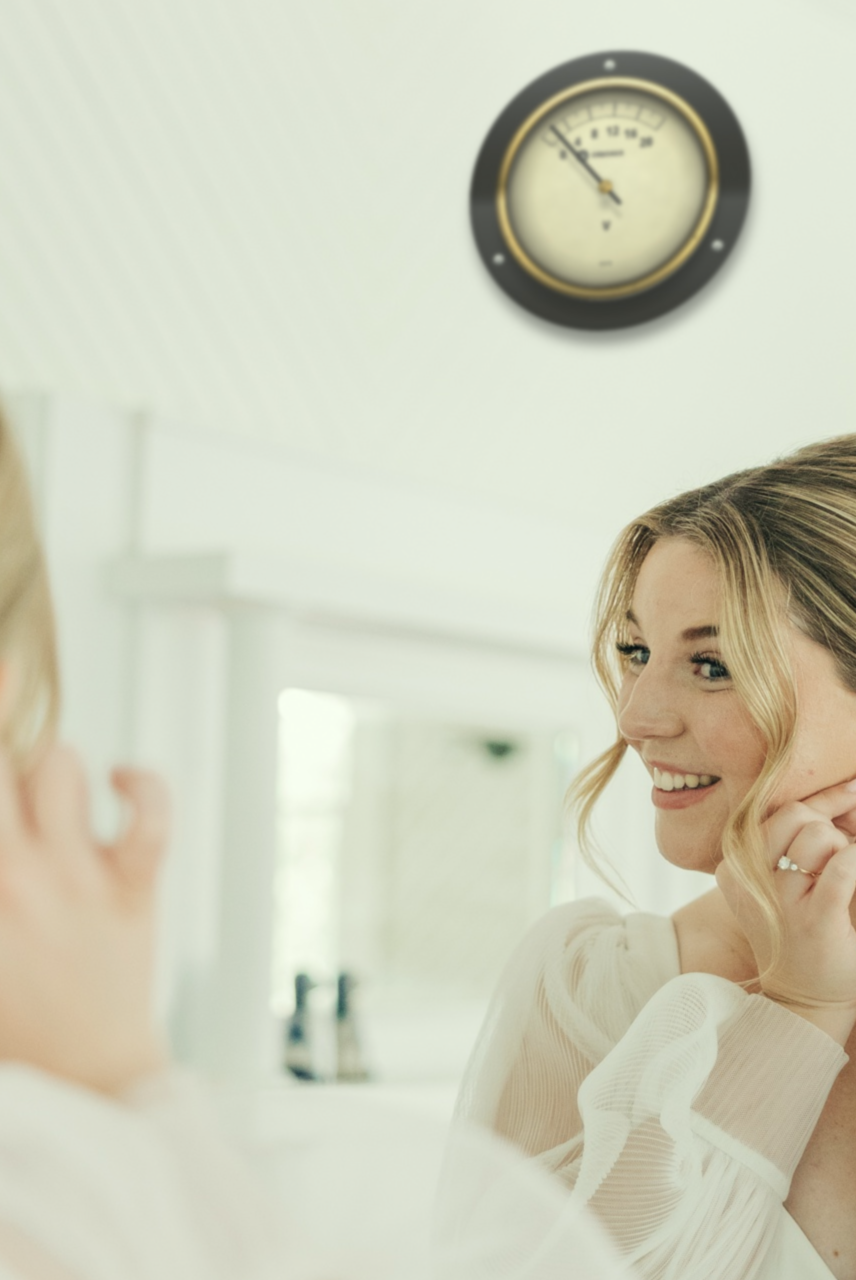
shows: value=2 unit=V
